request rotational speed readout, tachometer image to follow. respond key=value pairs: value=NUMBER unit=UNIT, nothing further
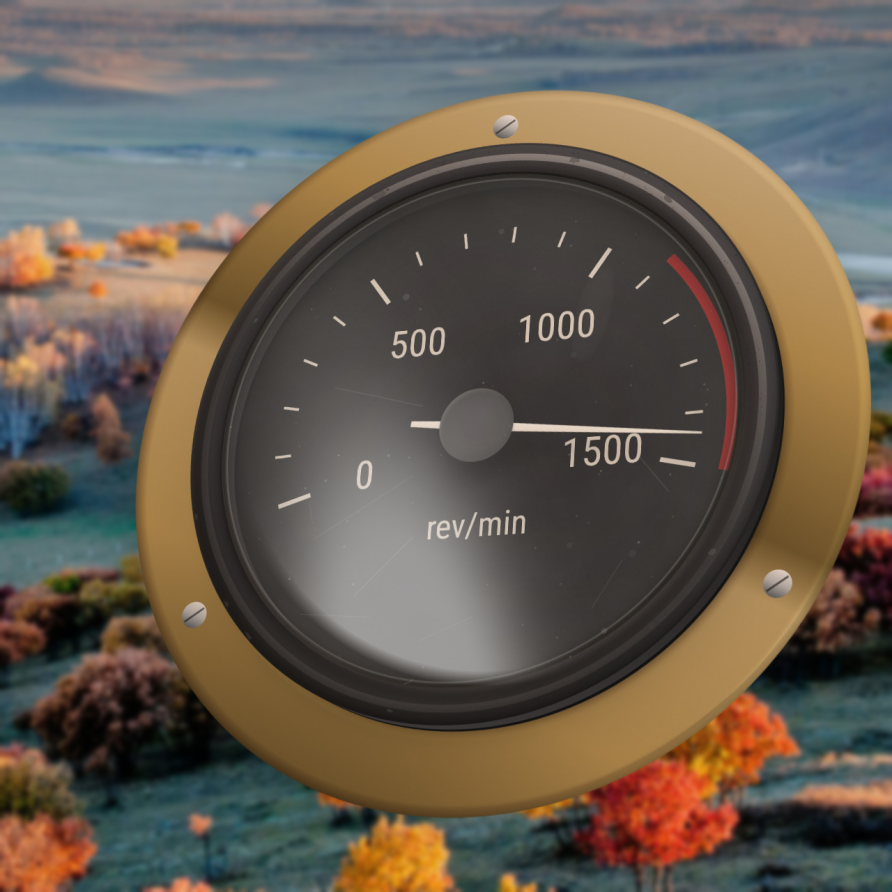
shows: value=1450 unit=rpm
